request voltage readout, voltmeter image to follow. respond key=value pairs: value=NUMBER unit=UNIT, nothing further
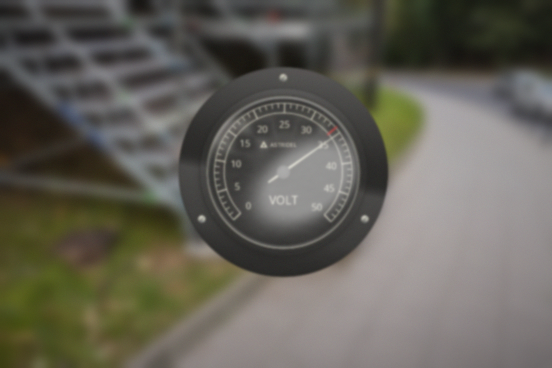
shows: value=35 unit=V
